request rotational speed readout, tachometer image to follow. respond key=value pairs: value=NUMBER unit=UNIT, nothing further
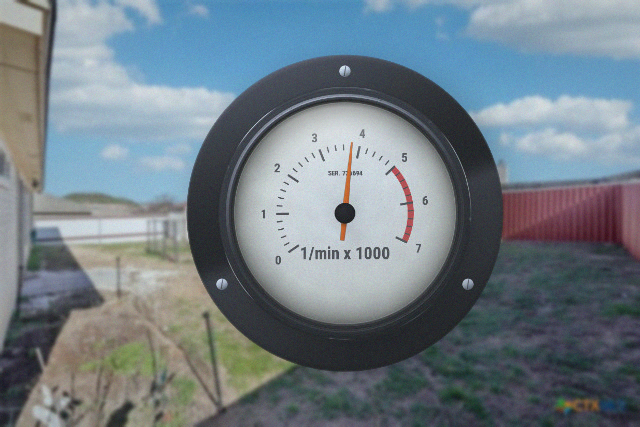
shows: value=3800 unit=rpm
